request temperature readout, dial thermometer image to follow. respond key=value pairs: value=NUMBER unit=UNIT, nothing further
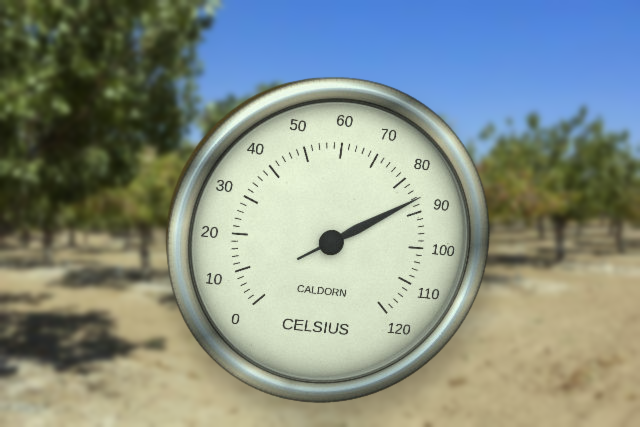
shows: value=86 unit=°C
